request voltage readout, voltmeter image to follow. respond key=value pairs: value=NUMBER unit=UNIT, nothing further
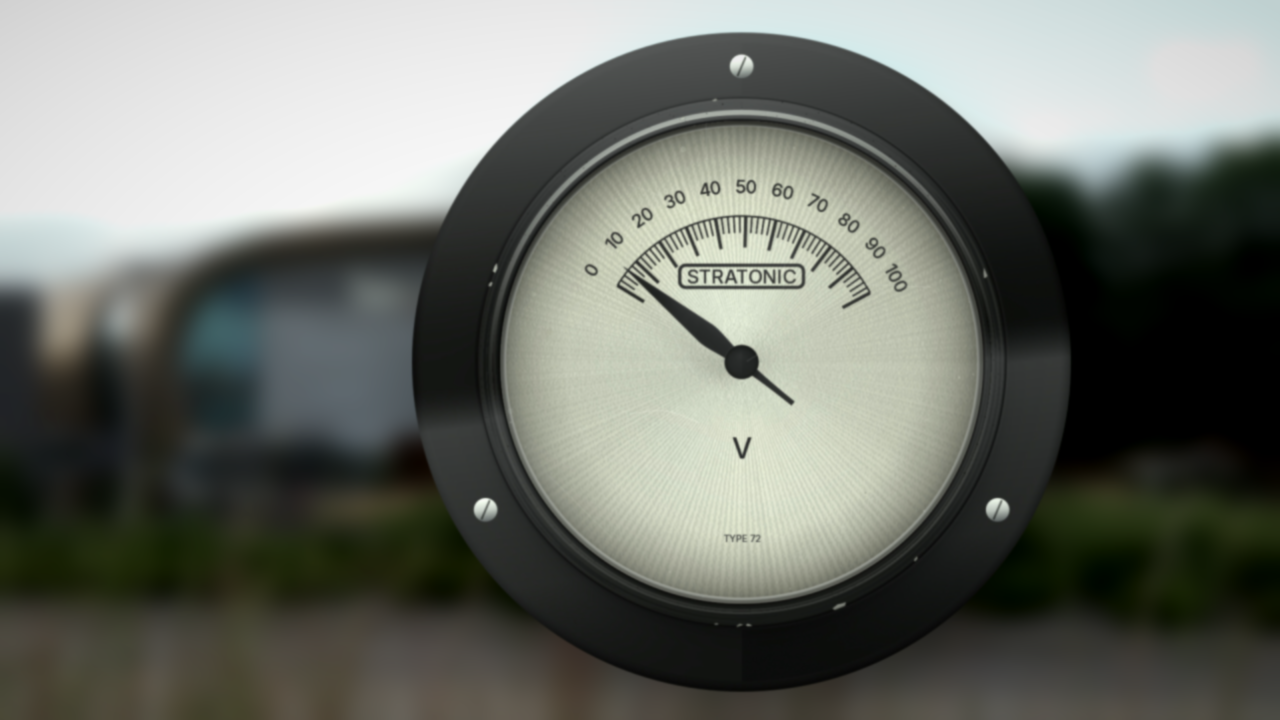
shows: value=6 unit=V
